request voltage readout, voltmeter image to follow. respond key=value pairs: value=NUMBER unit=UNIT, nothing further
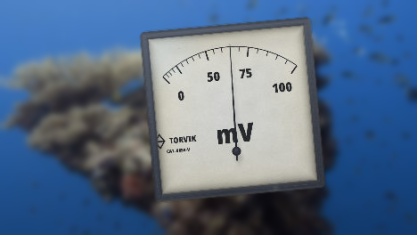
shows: value=65 unit=mV
